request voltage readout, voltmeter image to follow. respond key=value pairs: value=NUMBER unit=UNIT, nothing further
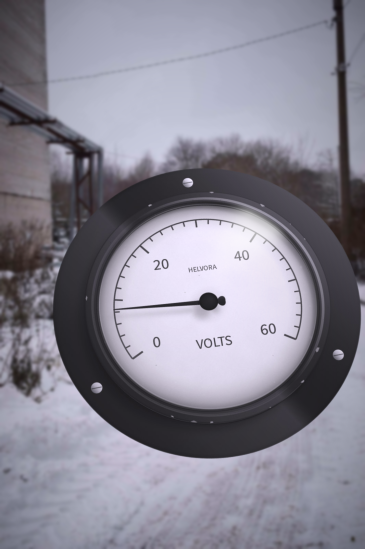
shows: value=8 unit=V
